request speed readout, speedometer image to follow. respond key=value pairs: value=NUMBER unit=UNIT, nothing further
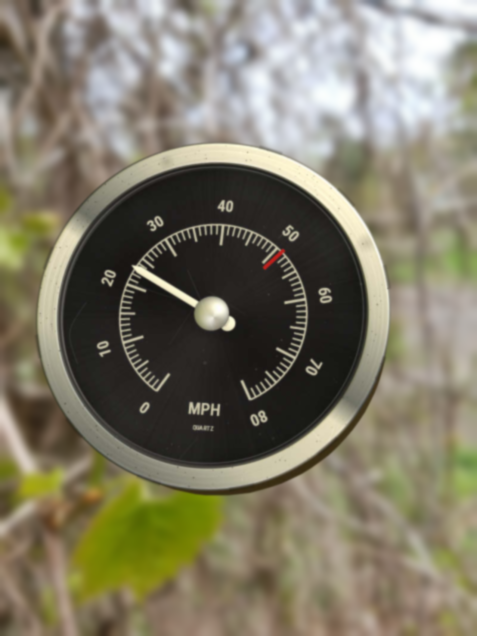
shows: value=23 unit=mph
